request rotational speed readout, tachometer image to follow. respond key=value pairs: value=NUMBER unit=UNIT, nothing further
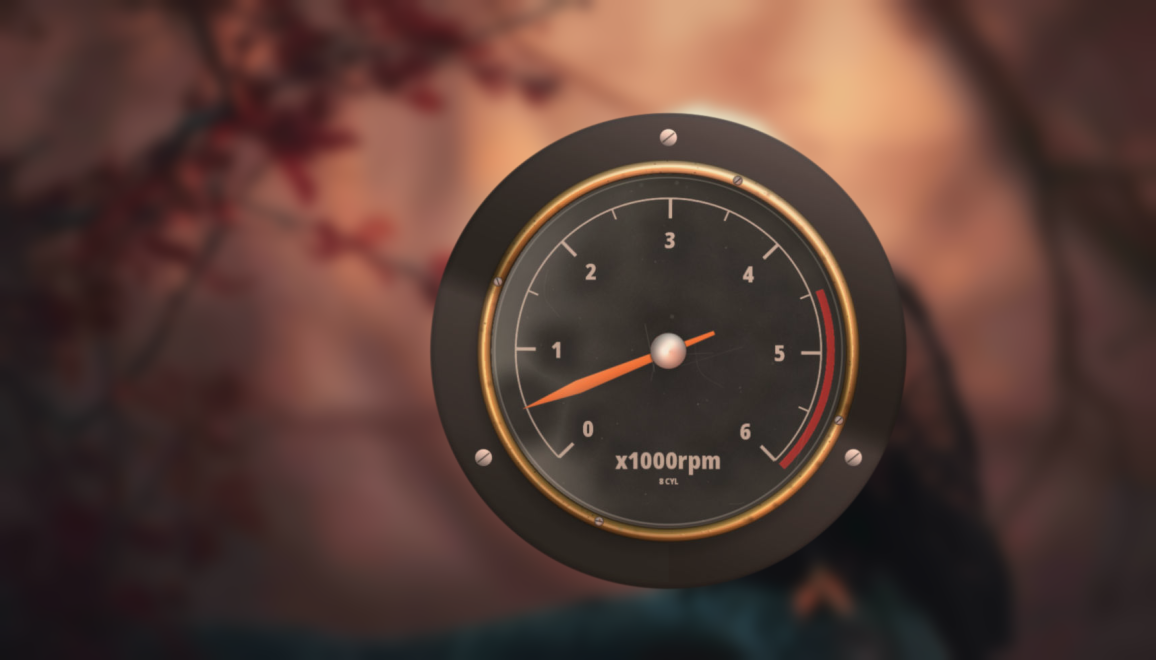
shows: value=500 unit=rpm
